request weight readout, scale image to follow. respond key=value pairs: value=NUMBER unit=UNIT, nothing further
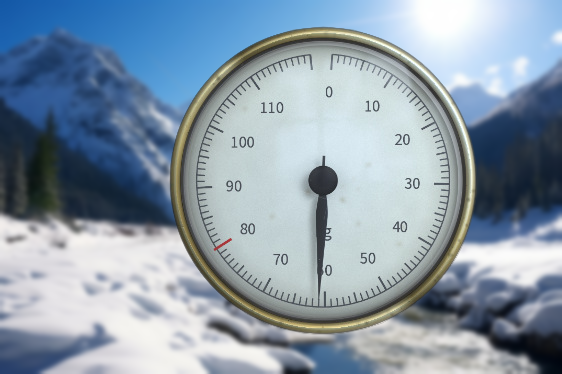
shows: value=61 unit=kg
